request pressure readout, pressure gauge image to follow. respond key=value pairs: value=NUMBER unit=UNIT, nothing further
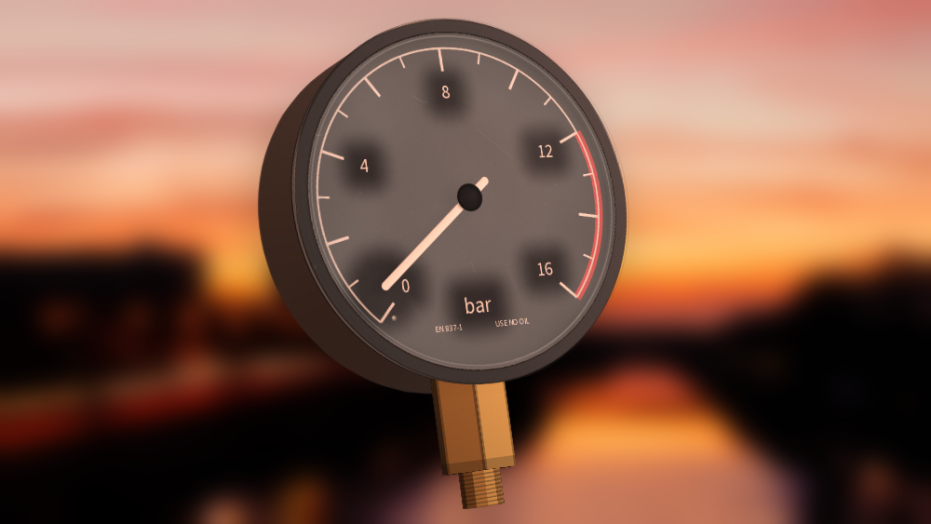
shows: value=0.5 unit=bar
